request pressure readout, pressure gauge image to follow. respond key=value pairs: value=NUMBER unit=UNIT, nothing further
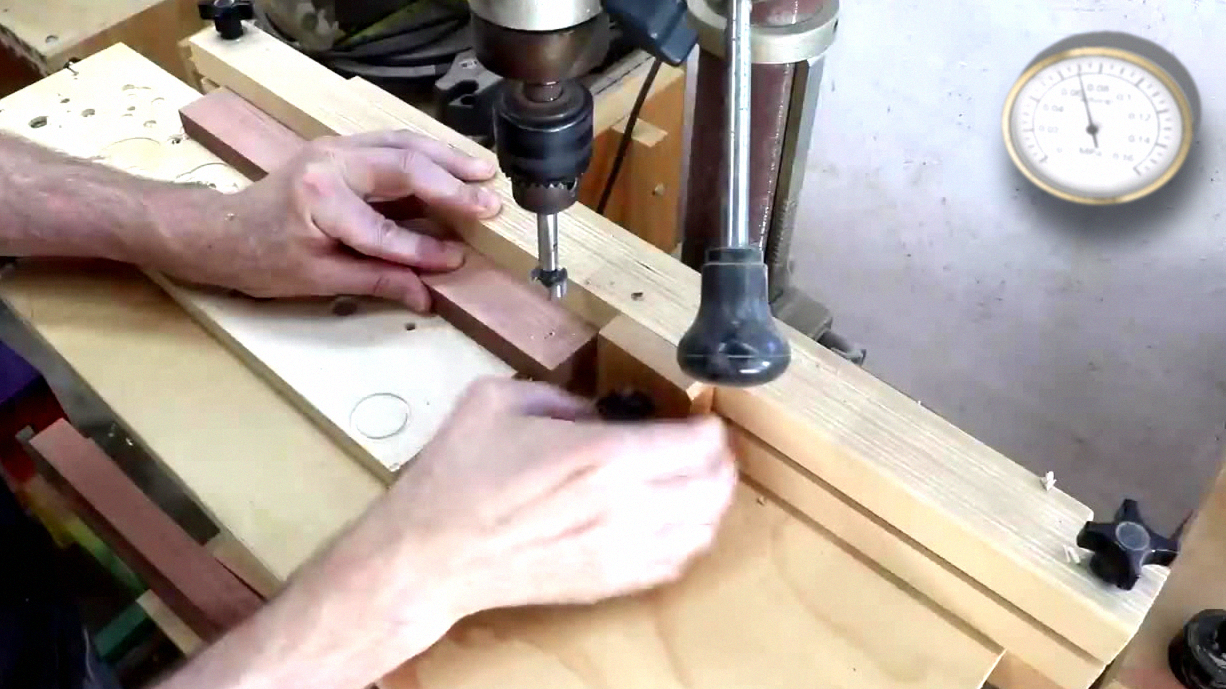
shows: value=0.07 unit=MPa
